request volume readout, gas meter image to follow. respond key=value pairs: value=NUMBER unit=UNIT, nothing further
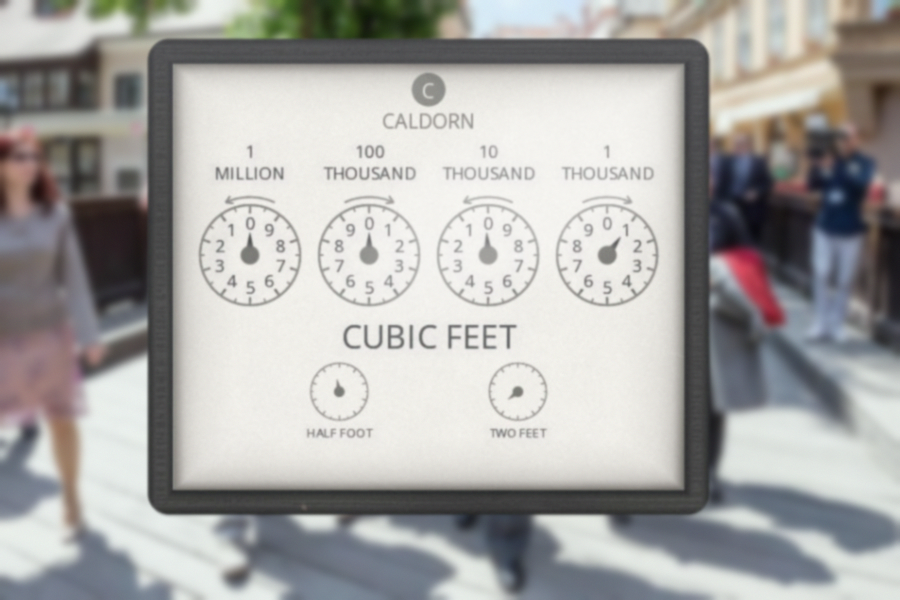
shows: value=100 unit=ft³
